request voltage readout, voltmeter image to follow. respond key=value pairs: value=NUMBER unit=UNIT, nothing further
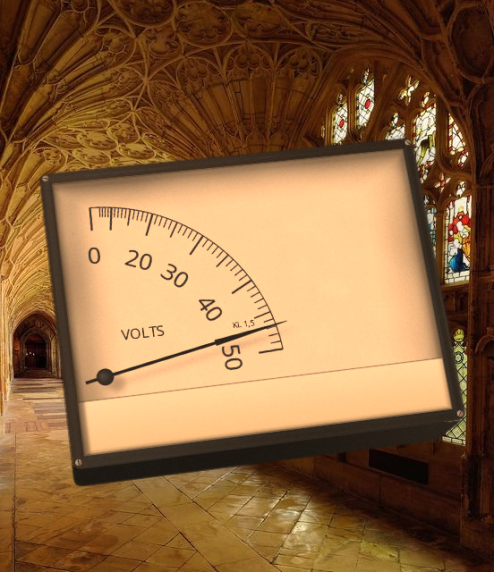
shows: value=47 unit=V
